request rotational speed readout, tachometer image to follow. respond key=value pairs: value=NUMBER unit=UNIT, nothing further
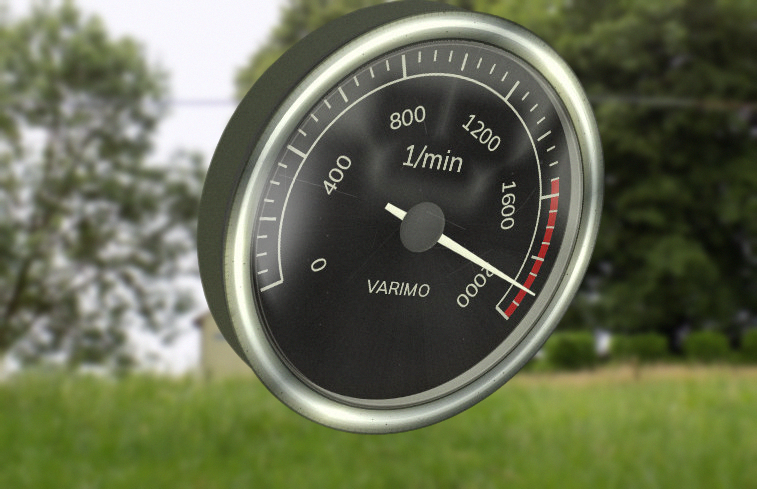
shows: value=1900 unit=rpm
